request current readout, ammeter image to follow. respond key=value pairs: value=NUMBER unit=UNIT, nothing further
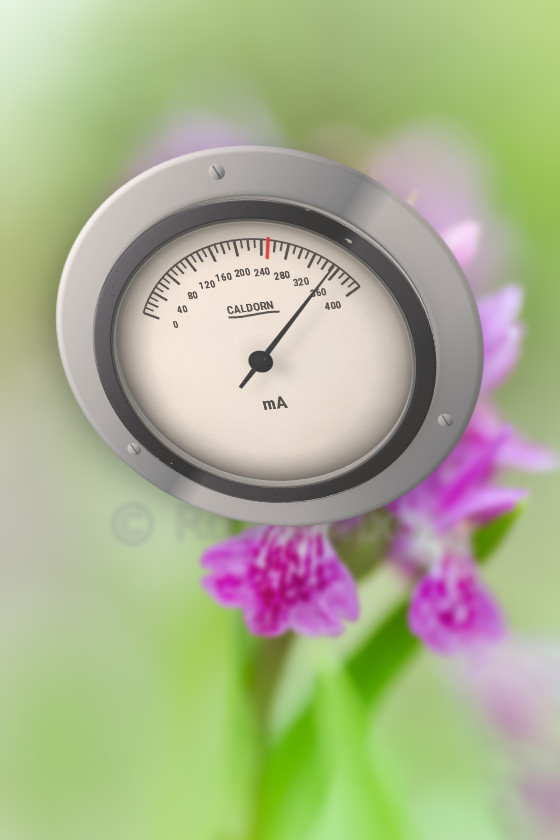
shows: value=350 unit=mA
